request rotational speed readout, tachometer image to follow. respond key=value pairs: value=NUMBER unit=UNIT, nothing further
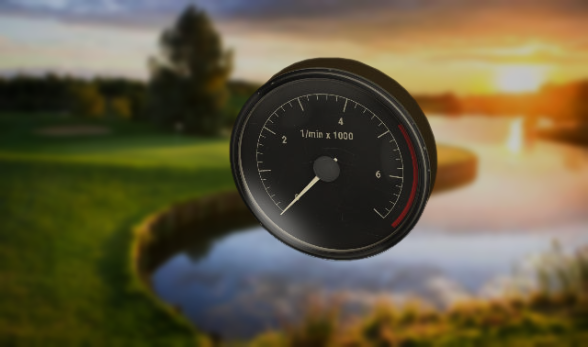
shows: value=0 unit=rpm
